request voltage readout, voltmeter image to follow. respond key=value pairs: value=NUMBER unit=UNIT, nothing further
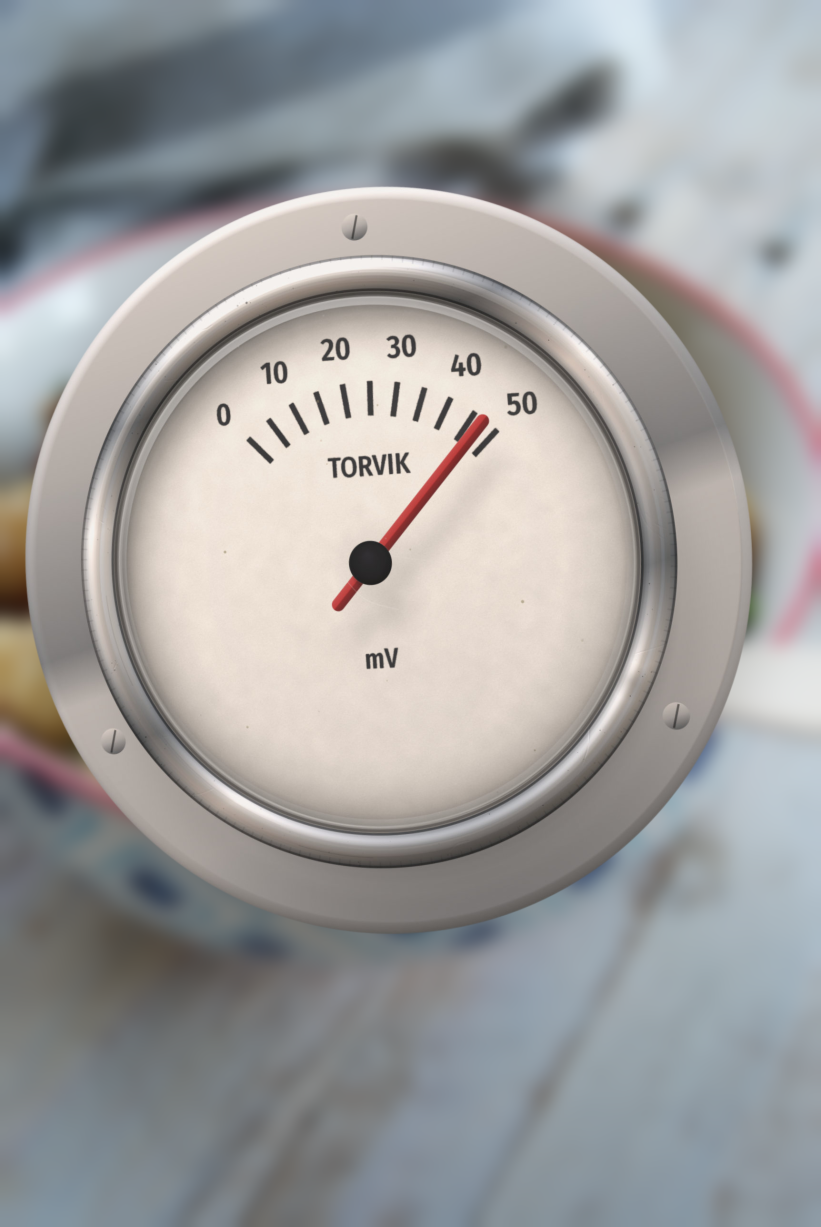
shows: value=47.5 unit=mV
